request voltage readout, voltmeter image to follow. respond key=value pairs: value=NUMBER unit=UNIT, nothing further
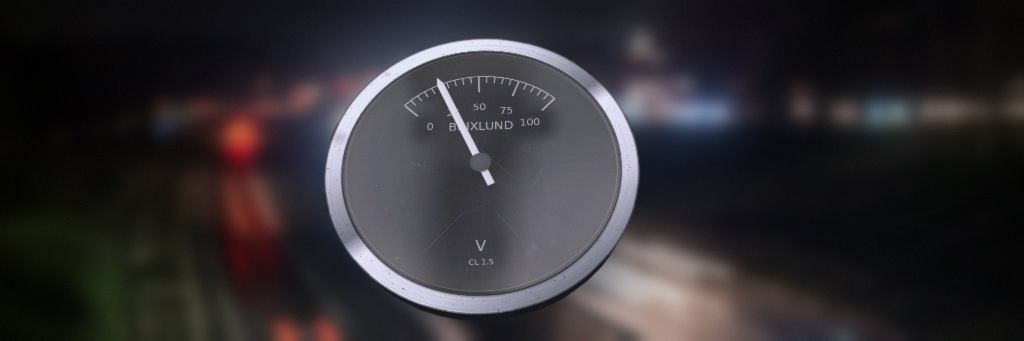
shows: value=25 unit=V
